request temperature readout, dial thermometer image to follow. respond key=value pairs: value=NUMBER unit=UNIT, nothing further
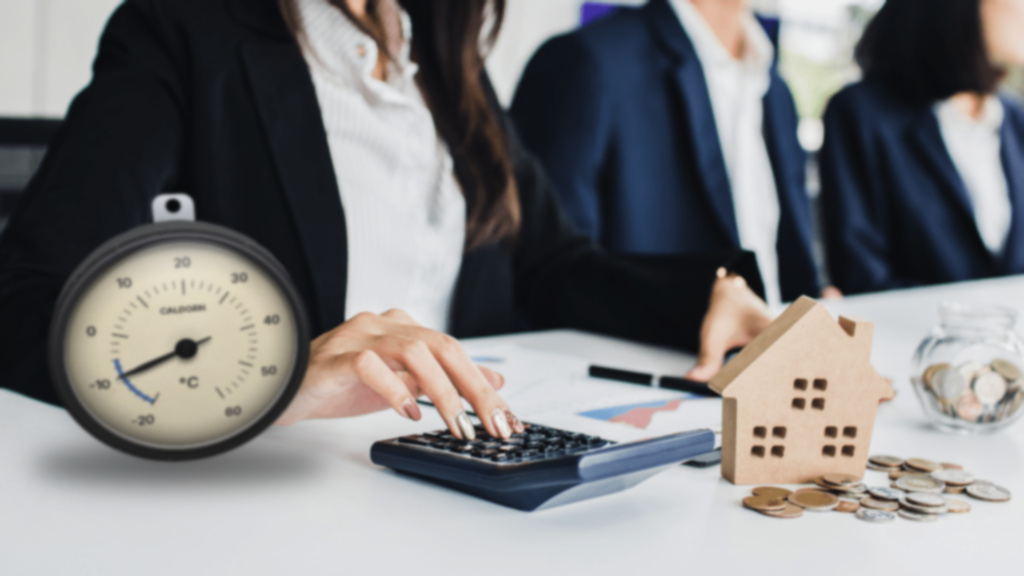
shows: value=-10 unit=°C
